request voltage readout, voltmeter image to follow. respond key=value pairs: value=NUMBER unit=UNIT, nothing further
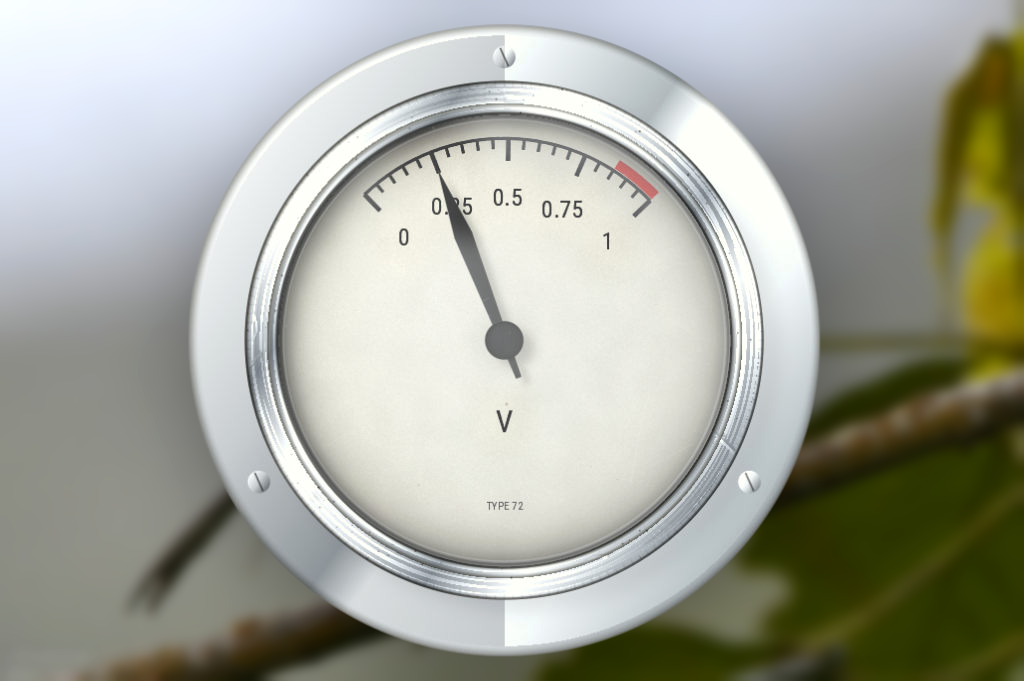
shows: value=0.25 unit=V
